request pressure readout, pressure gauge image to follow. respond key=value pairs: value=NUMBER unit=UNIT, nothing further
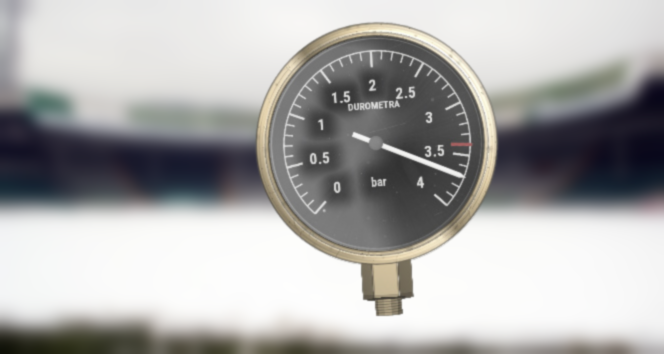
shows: value=3.7 unit=bar
